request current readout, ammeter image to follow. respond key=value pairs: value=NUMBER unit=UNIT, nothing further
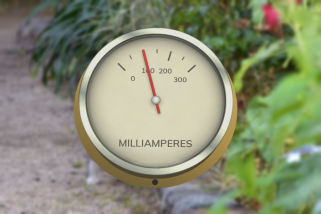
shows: value=100 unit=mA
